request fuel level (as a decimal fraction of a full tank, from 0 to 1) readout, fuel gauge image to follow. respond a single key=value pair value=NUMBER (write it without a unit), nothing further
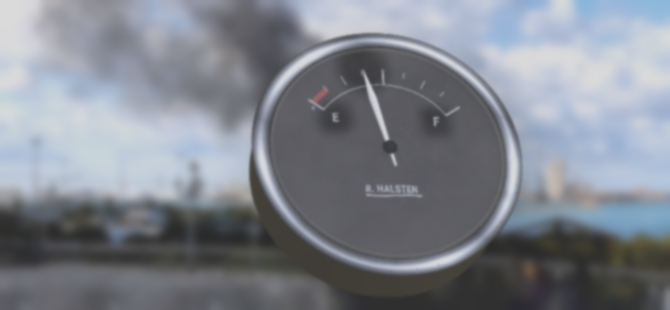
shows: value=0.375
